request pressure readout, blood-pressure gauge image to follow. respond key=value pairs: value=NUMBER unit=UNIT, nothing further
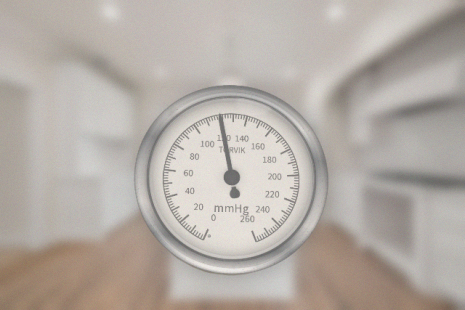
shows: value=120 unit=mmHg
